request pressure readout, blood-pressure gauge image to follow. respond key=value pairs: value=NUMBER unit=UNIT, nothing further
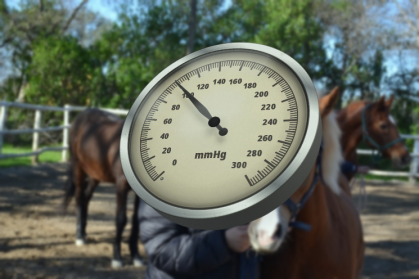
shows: value=100 unit=mmHg
